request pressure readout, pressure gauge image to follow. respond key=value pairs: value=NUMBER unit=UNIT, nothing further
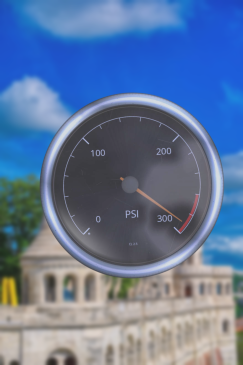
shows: value=290 unit=psi
